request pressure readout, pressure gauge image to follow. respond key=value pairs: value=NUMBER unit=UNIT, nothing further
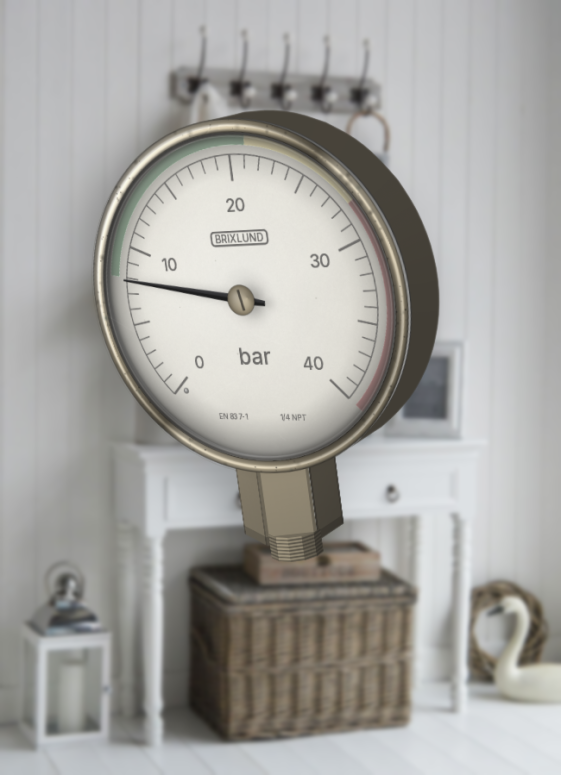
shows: value=8 unit=bar
